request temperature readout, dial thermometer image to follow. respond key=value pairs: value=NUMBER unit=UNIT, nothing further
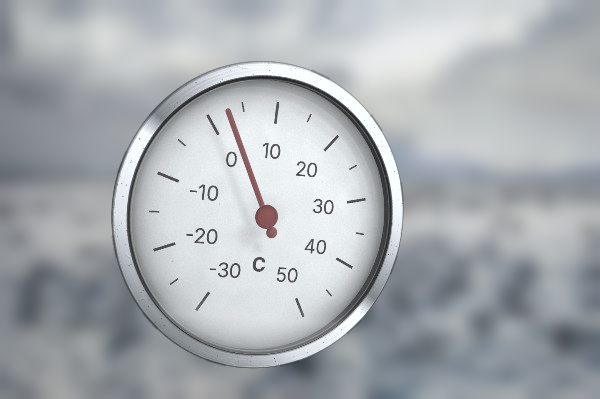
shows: value=2.5 unit=°C
